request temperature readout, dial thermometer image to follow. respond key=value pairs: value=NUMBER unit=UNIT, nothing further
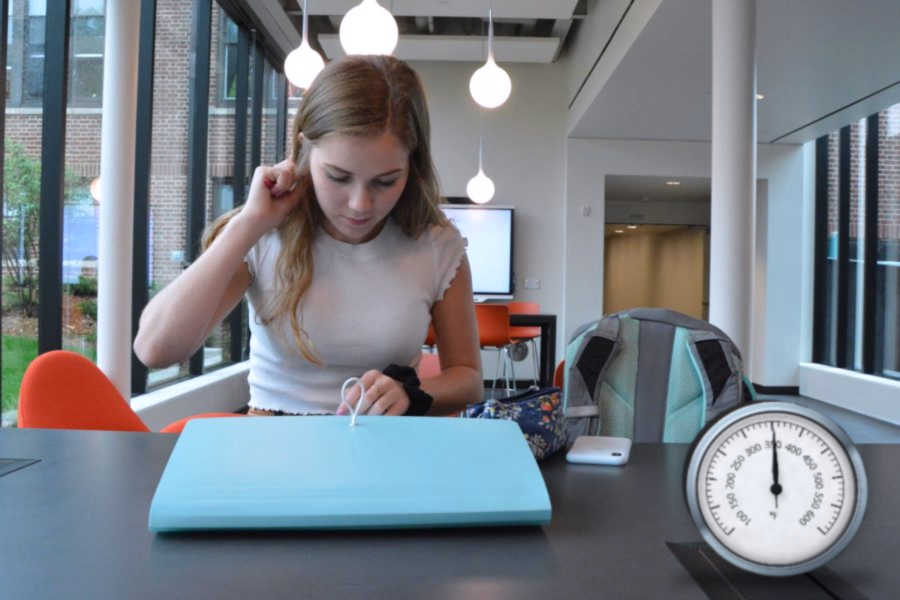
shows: value=350 unit=°F
